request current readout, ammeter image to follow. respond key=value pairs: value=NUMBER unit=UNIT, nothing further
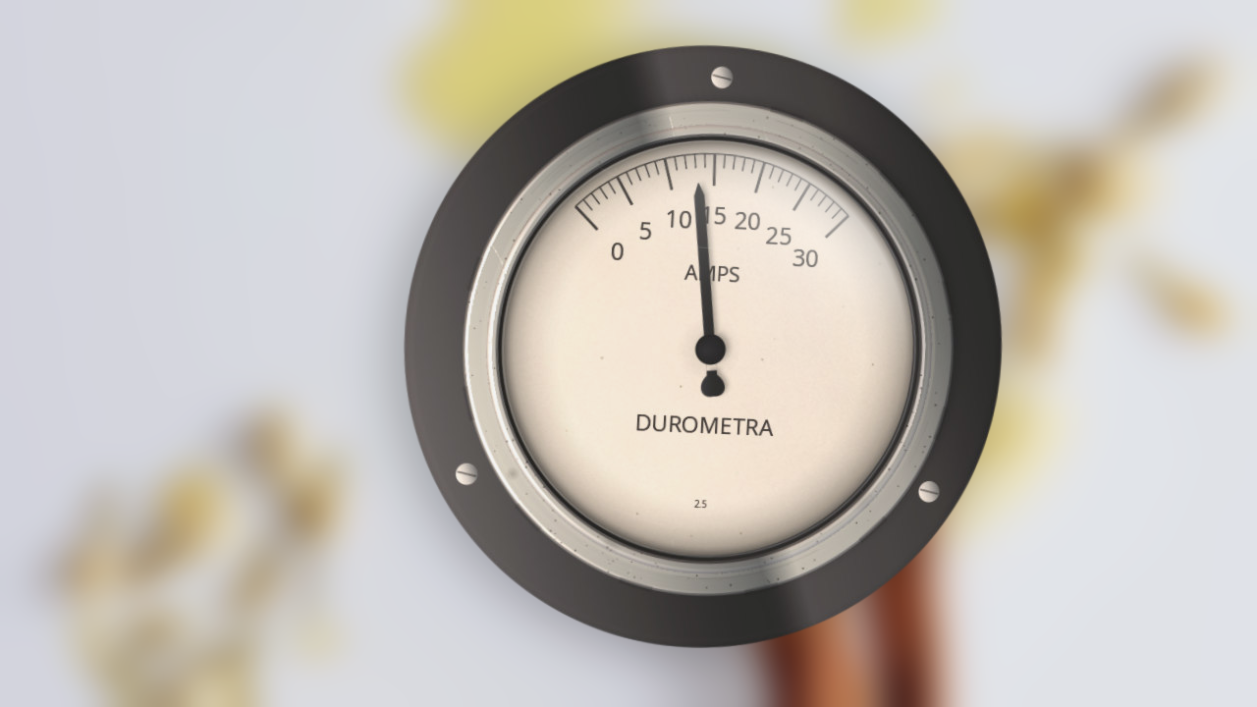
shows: value=13 unit=A
